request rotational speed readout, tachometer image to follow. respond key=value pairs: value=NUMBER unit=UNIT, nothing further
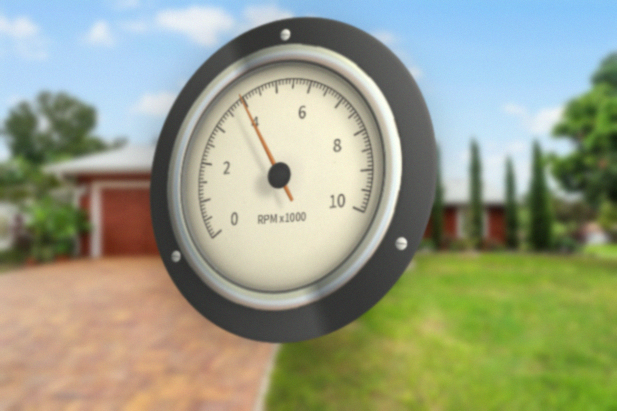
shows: value=4000 unit=rpm
